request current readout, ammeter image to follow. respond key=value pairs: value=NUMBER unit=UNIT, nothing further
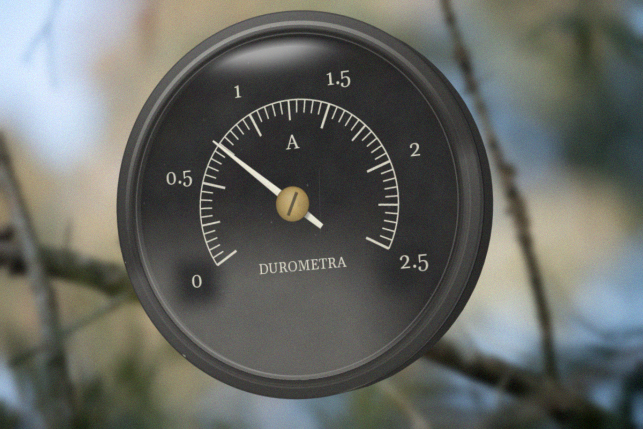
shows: value=0.75 unit=A
